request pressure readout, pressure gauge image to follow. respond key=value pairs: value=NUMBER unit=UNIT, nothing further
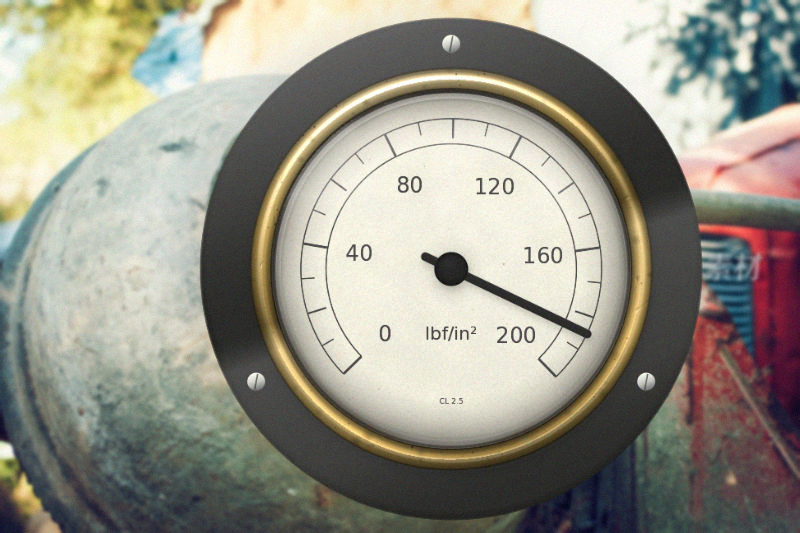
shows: value=185 unit=psi
